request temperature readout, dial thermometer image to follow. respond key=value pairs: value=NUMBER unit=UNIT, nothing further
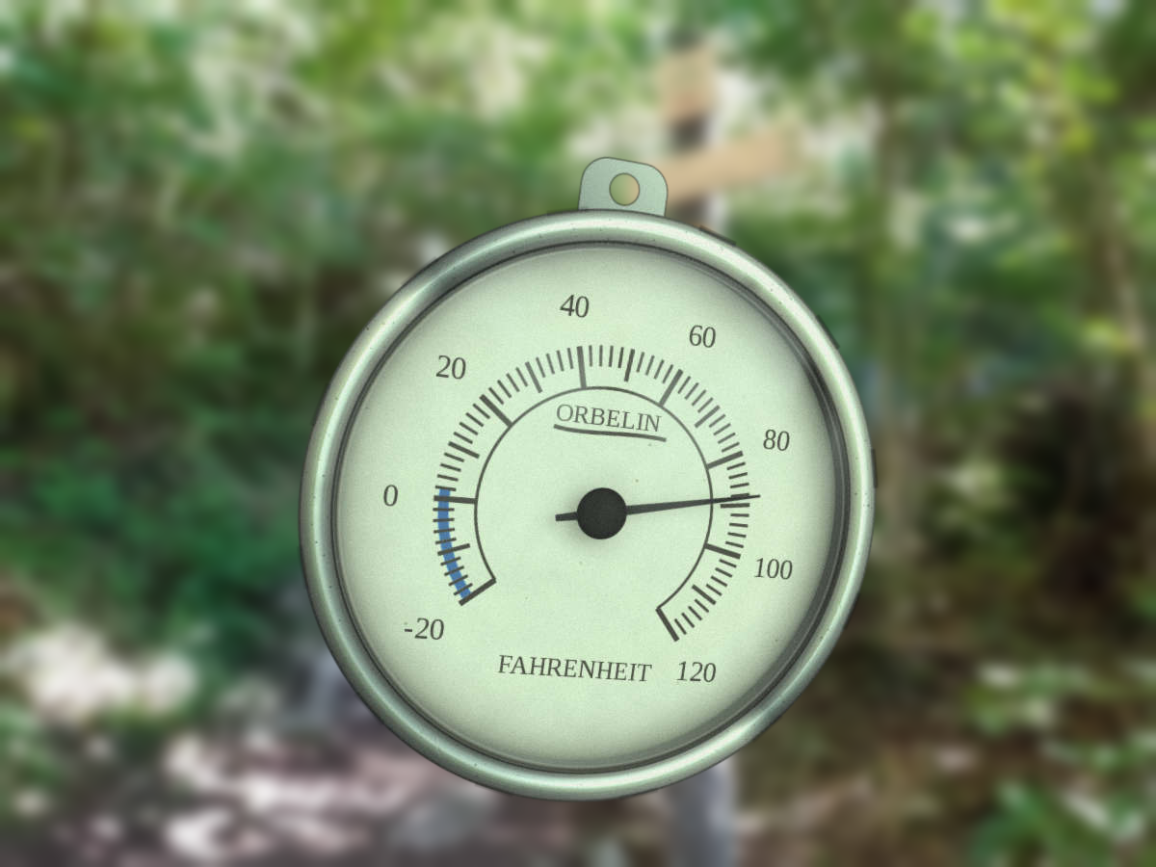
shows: value=88 unit=°F
